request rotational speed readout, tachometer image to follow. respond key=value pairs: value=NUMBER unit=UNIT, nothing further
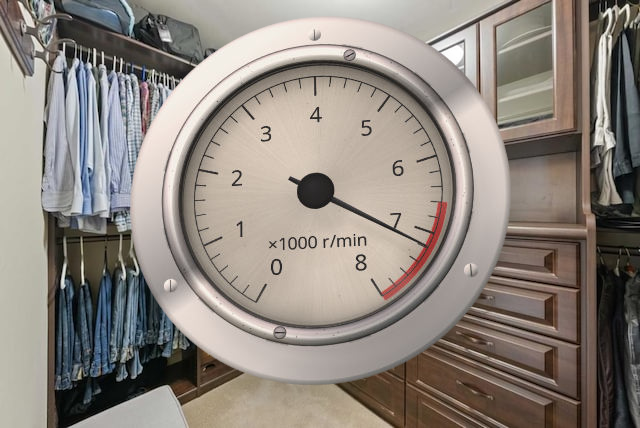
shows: value=7200 unit=rpm
